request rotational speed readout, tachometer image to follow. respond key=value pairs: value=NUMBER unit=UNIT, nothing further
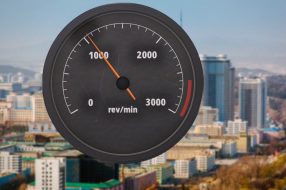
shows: value=1050 unit=rpm
